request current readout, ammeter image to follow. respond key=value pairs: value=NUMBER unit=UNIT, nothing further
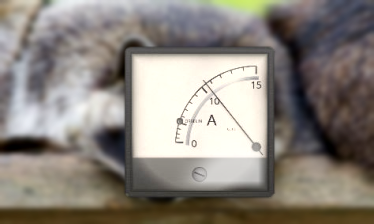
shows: value=10.5 unit=A
